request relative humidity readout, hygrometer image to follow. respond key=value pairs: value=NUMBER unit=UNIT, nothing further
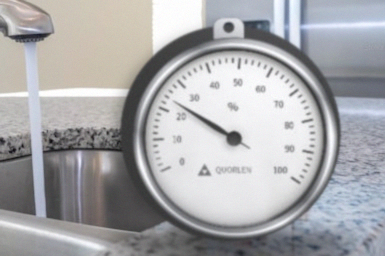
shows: value=24 unit=%
